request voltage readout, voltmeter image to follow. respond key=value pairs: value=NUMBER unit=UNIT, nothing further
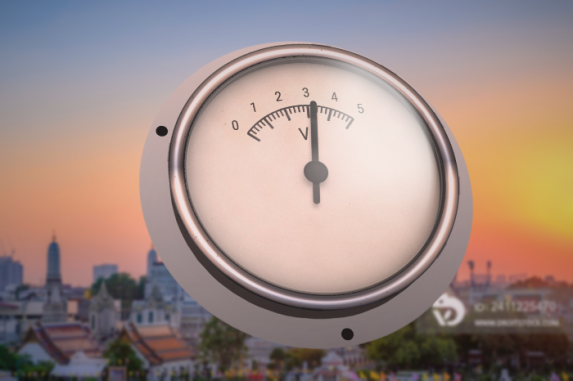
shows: value=3.2 unit=V
